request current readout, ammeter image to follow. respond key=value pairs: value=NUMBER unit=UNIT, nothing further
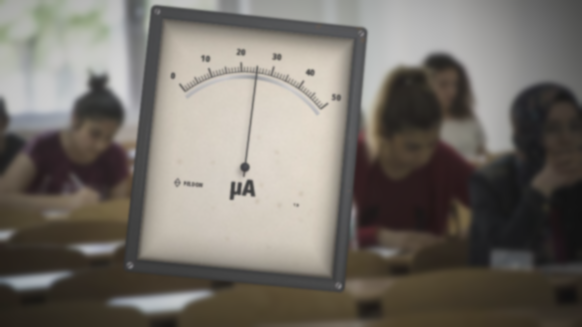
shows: value=25 unit=µA
